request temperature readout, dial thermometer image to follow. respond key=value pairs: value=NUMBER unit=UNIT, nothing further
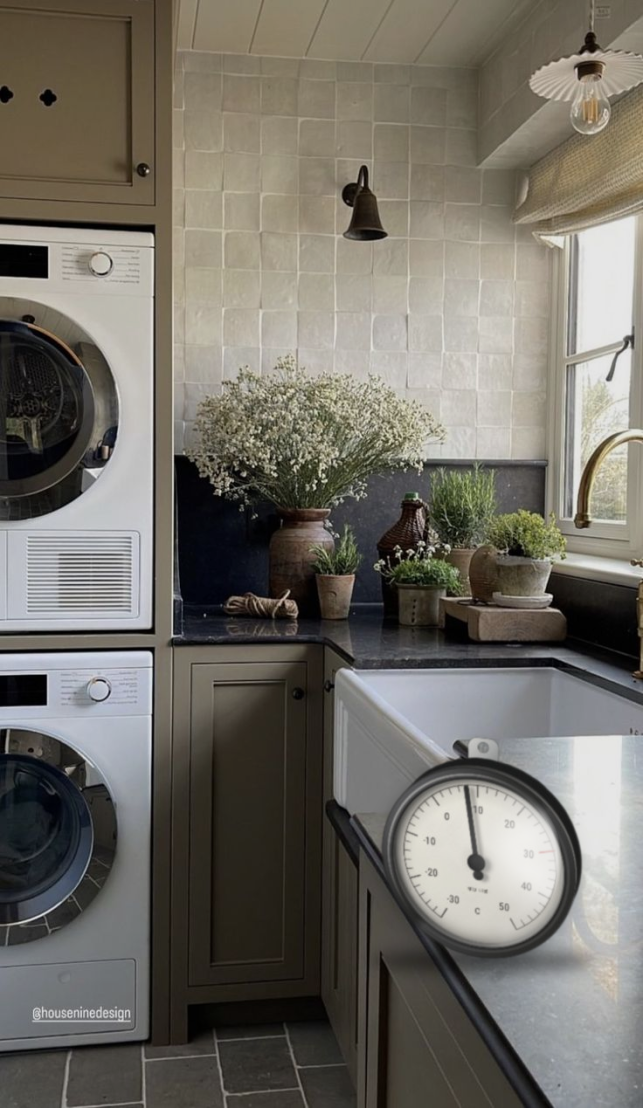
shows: value=8 unit=°C
